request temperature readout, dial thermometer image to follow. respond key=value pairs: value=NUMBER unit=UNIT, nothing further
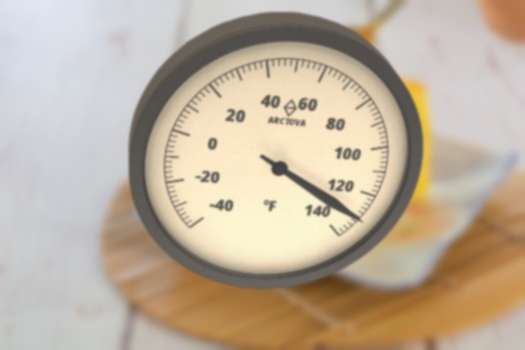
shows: value=130 unit=°F
